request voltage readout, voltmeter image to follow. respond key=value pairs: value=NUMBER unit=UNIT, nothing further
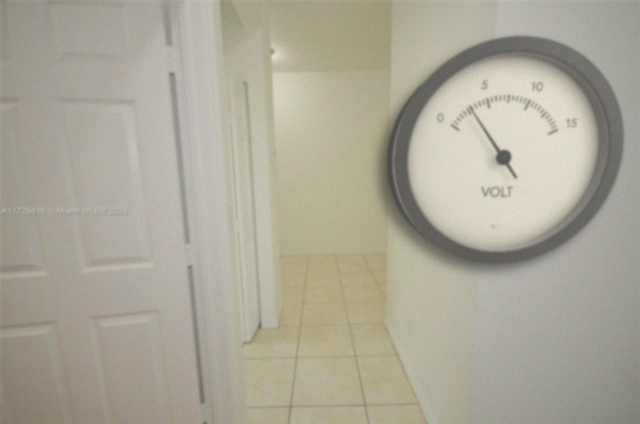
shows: value=2.5 unit=V
